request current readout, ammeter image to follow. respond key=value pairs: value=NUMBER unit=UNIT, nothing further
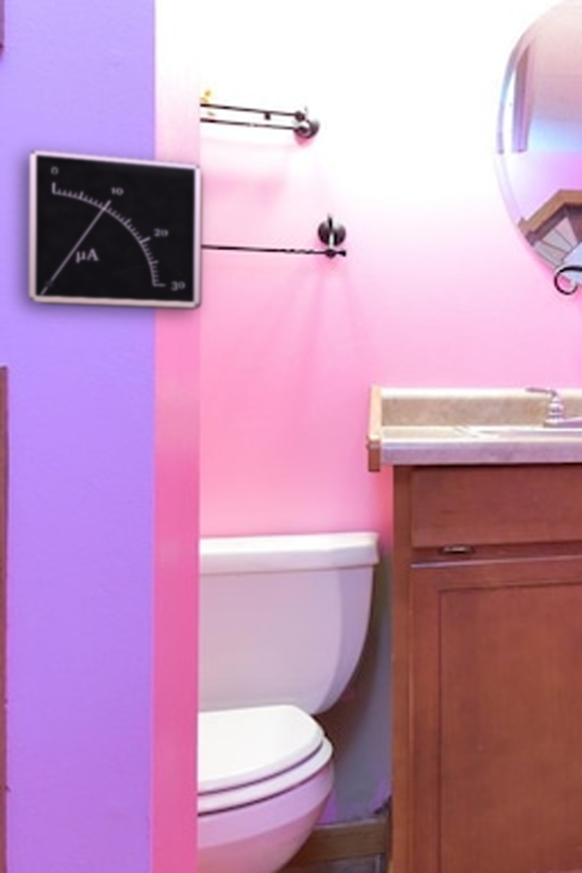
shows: value=10 unit=µA
